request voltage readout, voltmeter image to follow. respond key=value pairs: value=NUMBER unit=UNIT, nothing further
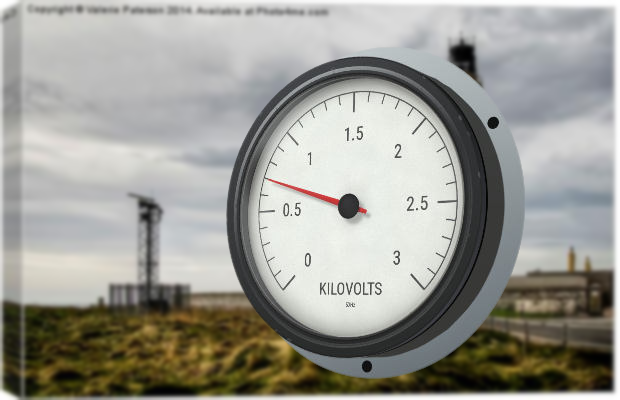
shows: value=0.7 unit=kV
